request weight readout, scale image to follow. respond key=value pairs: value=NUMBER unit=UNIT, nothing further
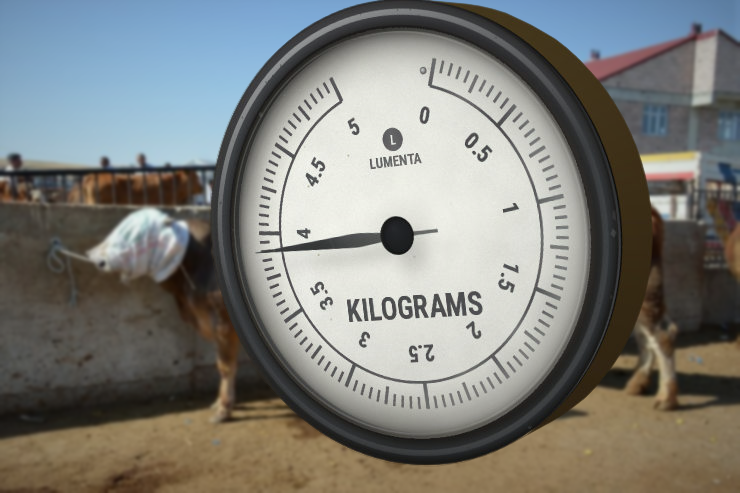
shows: value=3.9 unit=kg
